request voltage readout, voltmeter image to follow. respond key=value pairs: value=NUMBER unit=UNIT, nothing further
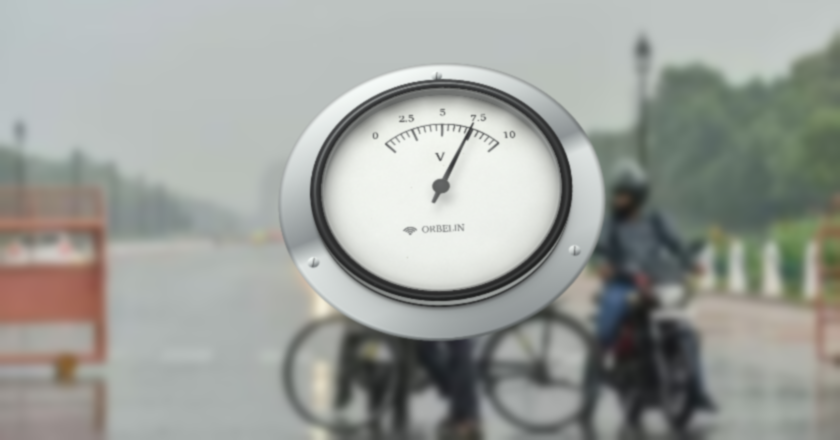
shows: value=7.5 unit=V
